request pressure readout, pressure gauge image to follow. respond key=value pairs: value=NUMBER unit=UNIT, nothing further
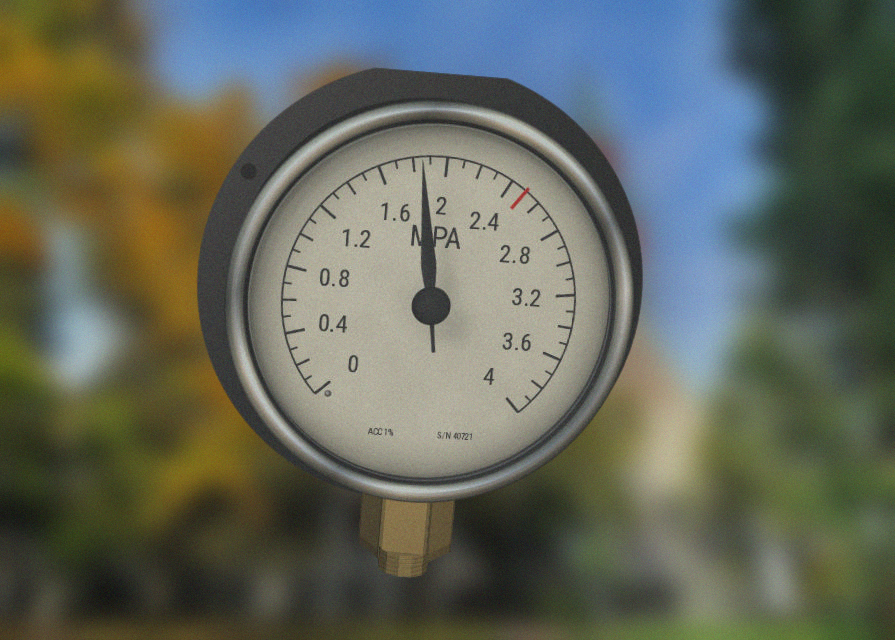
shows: value=1.85 unit=MPa
